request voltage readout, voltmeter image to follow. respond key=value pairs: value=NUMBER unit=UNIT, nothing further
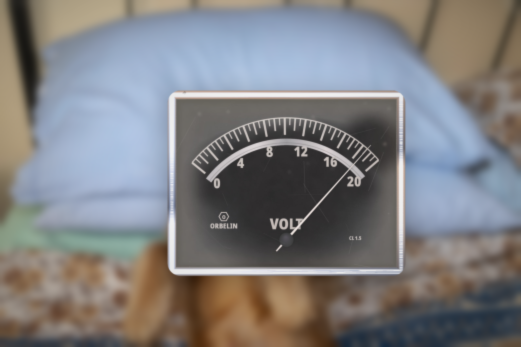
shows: value=18.5 unit=V
